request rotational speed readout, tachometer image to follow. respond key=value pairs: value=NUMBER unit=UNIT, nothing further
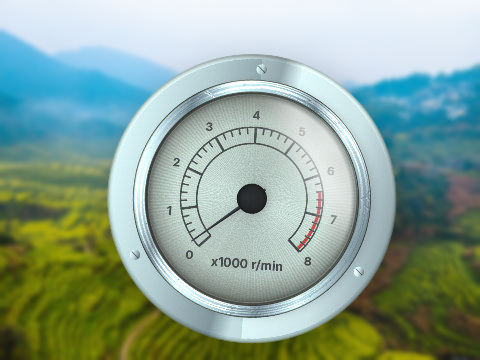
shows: value=200 unit=rpm
